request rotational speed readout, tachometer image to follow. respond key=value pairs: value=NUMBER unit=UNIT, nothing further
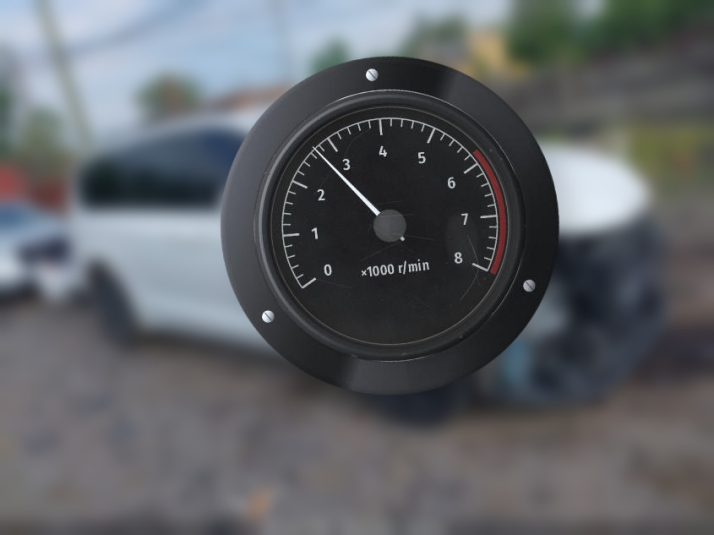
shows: value=2700 unit=rpm
